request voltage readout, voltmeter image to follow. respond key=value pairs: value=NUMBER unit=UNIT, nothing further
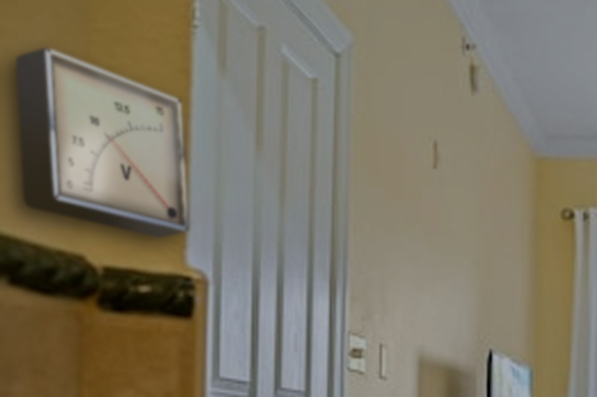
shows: value=10 unit=V
